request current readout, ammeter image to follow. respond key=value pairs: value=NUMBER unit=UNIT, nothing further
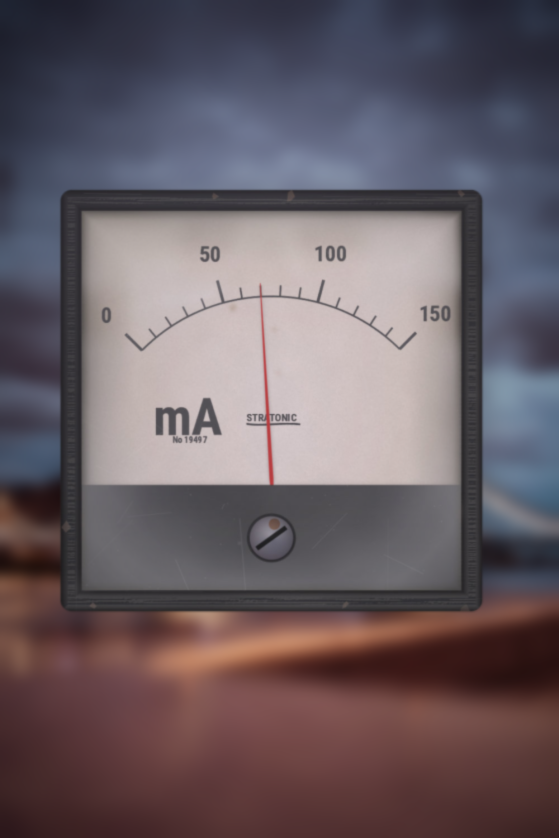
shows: value=70 unit=mA
